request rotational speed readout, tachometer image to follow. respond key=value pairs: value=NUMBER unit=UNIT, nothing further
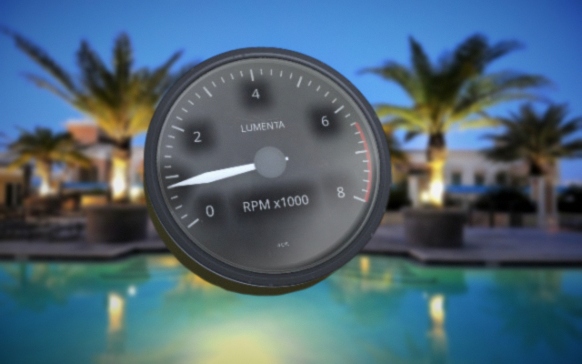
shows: value=800 unit=rpm
